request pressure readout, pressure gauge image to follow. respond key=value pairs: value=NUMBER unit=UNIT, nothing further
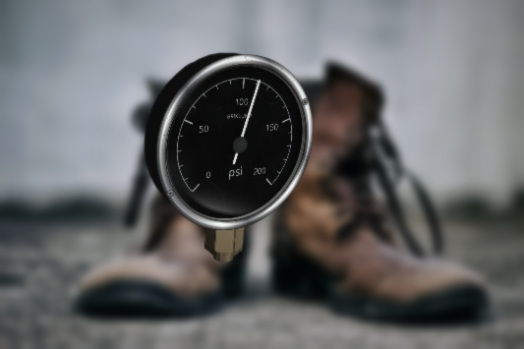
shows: value=110 unit=psi
